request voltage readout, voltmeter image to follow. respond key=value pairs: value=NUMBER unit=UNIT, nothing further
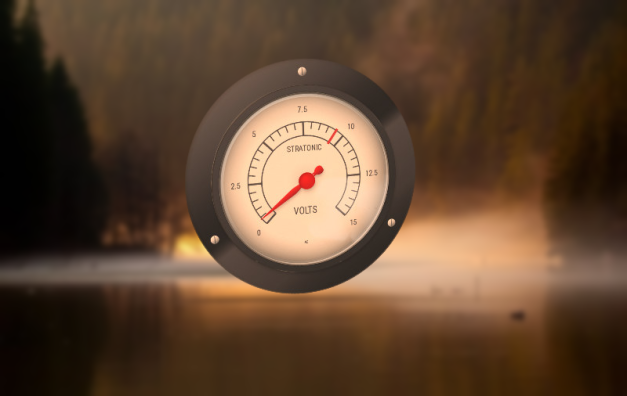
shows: value=0.5 unit=V
